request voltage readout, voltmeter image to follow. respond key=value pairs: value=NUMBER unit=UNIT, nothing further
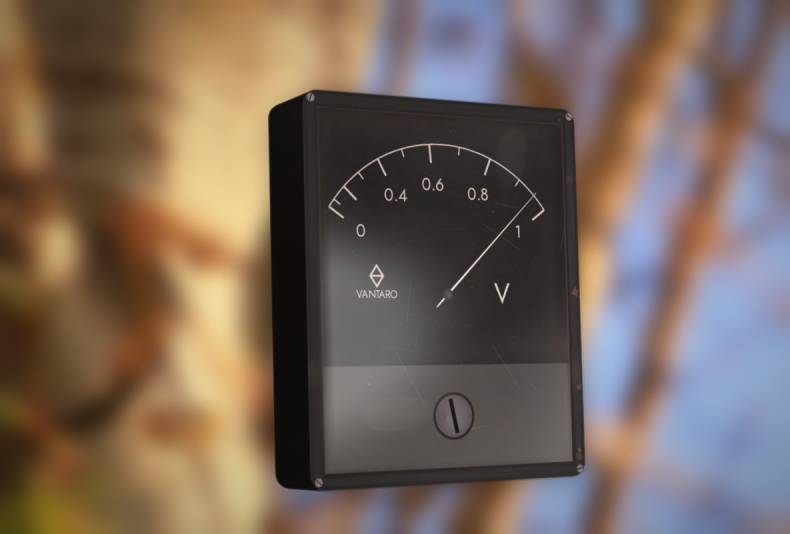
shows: value=0.95 unit=V
